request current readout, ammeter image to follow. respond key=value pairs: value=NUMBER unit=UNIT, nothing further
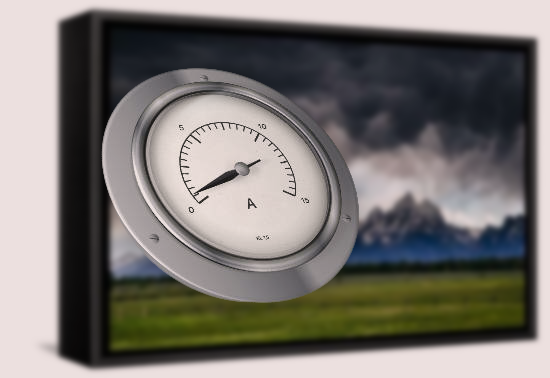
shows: value=0.5 unit=A
